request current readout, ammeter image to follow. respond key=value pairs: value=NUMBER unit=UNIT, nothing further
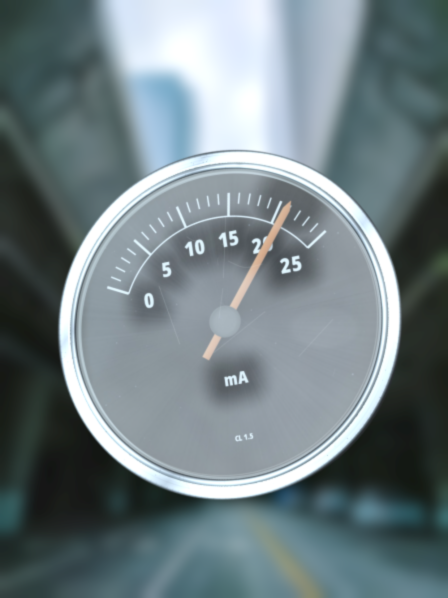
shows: value=21 unit=mA
